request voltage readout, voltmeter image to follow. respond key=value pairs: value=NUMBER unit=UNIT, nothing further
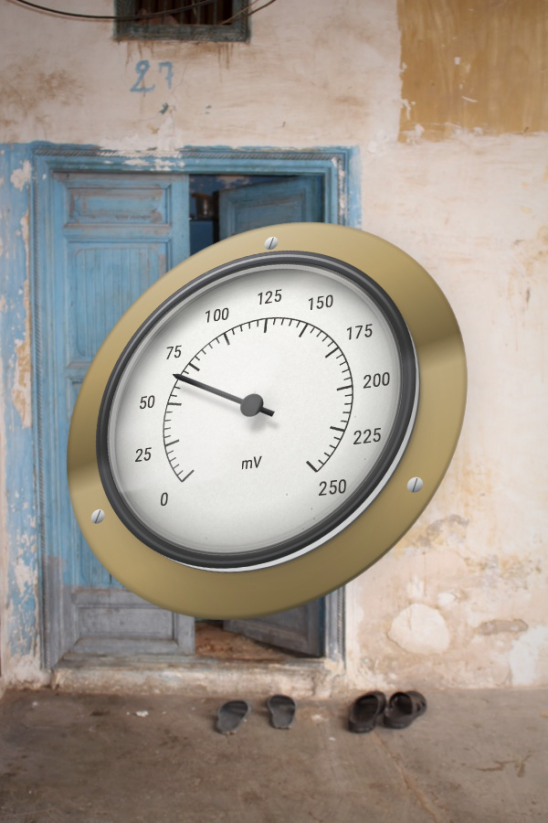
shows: value=65 unit=mV
